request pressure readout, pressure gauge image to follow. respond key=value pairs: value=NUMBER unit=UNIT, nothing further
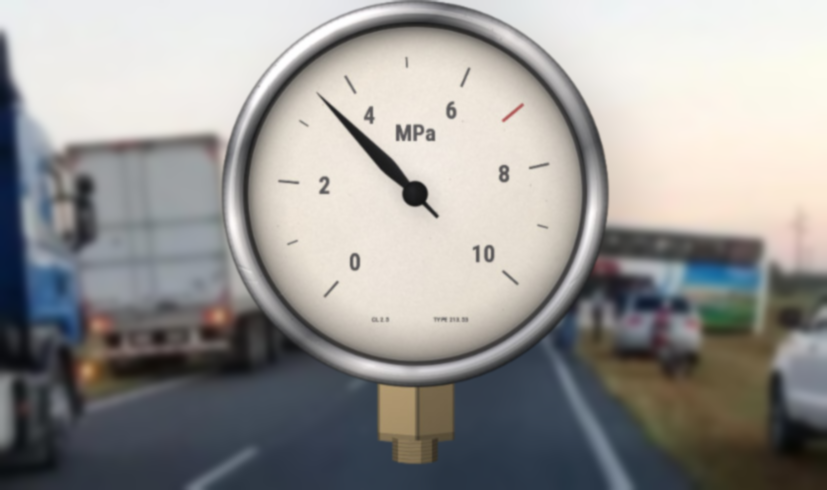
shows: value=3.5 unit=MPa
